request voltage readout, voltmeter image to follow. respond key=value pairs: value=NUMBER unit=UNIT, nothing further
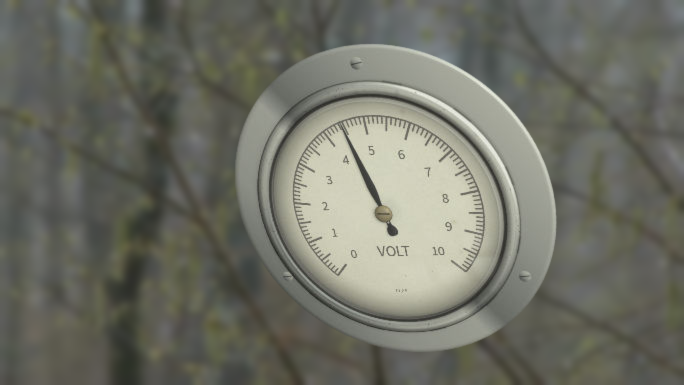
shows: value=4.5 unit=V
